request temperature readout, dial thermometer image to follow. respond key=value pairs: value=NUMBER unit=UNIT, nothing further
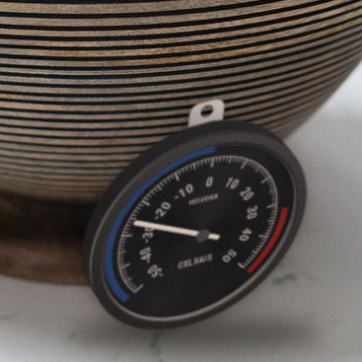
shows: value=-25 unit=°C
